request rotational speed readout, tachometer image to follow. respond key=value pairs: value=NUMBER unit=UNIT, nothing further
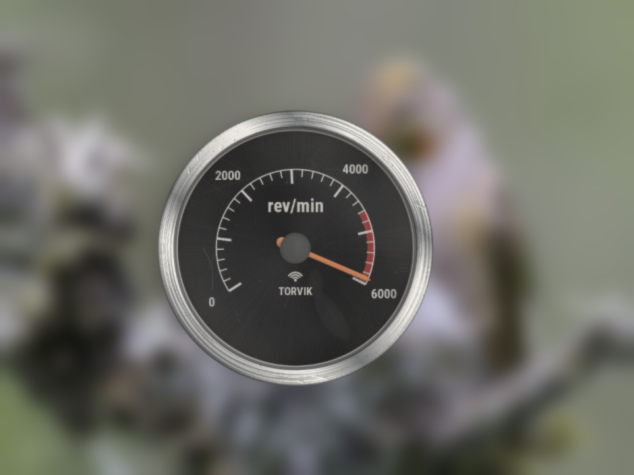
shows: value=5900 unit=rpm
